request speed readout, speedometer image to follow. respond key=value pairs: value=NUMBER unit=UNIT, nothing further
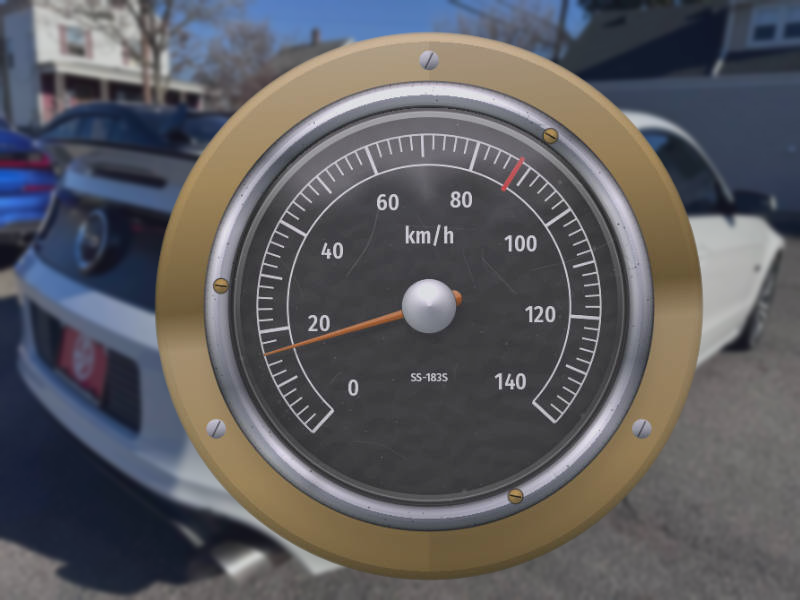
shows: value=16 unit=km/h
